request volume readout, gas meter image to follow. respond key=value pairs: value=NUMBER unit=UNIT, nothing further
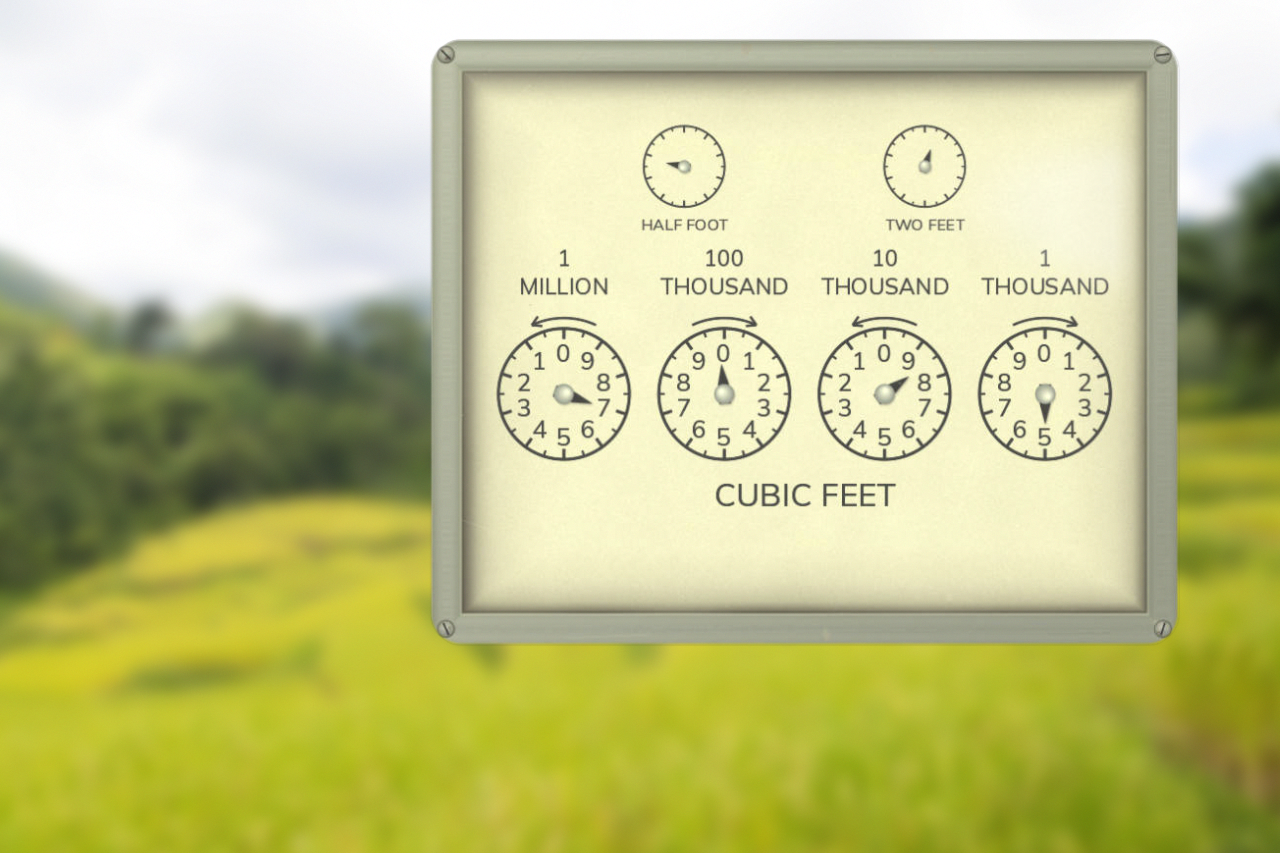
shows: value=698500 unit=ft³
